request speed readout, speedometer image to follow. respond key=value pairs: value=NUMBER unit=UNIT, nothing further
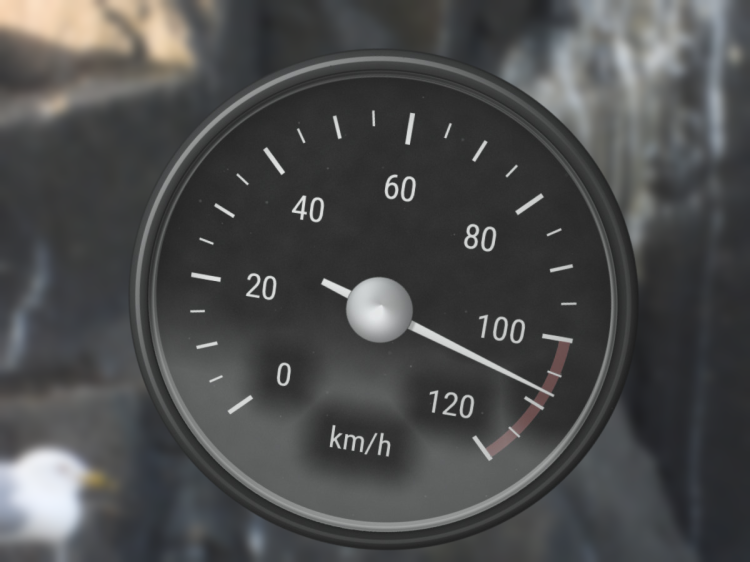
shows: value=107.5 unit=km/h
